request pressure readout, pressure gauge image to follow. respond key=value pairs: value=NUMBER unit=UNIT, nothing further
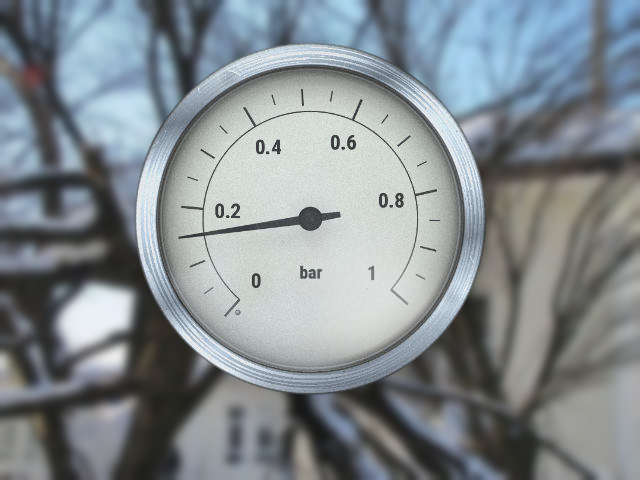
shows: value=0.15 unit=bar
